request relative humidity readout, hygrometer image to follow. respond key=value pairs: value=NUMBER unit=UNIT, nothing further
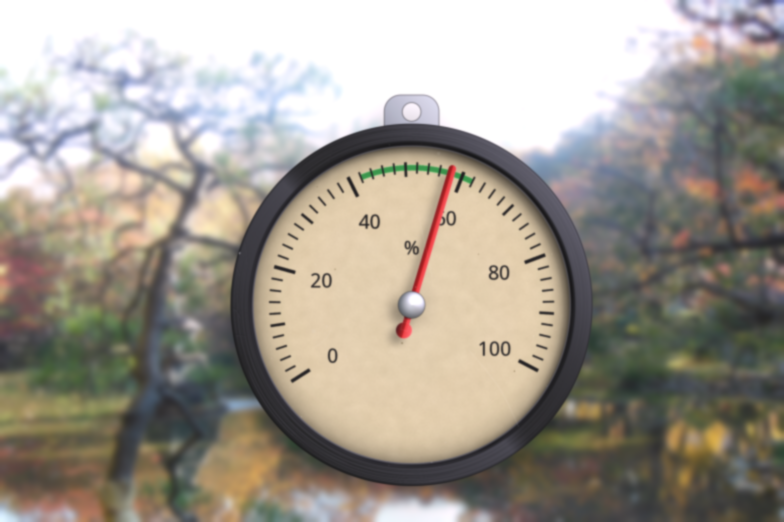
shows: value=58 unit=%
